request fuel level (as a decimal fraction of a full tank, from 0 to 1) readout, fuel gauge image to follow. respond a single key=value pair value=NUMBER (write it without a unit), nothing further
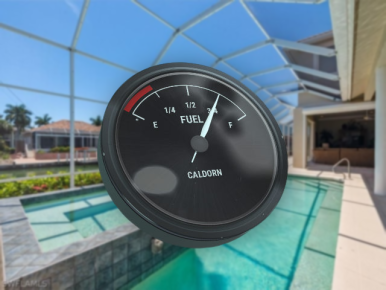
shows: value=0.75
